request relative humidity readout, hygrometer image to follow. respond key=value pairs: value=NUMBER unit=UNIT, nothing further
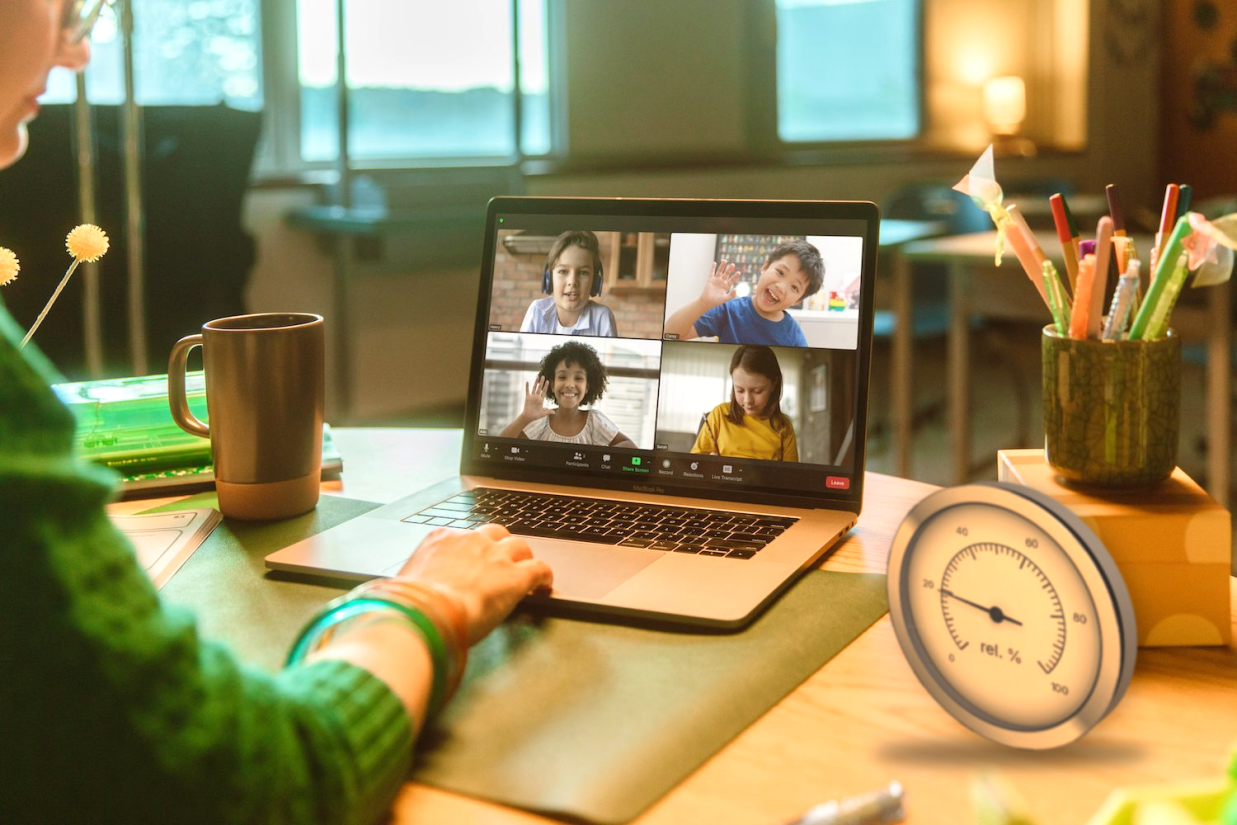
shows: value=20 unit=%
